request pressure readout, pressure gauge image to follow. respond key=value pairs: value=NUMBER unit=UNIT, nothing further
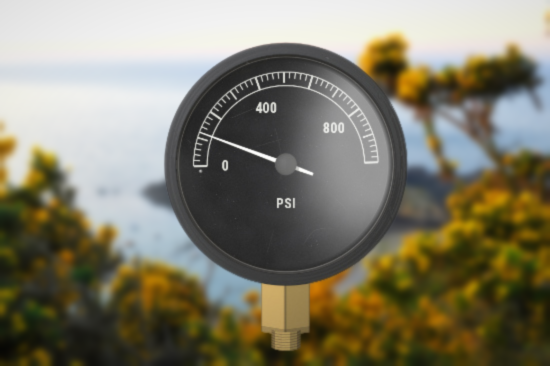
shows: value=120 unit=psi
